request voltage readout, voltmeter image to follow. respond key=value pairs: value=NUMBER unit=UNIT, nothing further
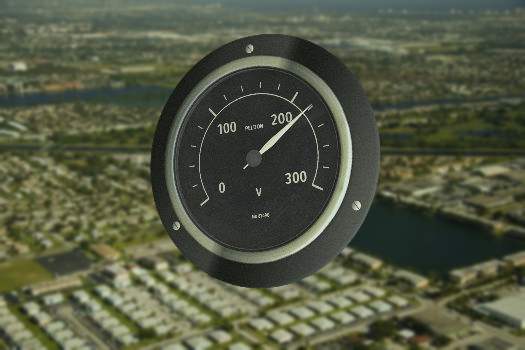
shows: value=220 unit=V
